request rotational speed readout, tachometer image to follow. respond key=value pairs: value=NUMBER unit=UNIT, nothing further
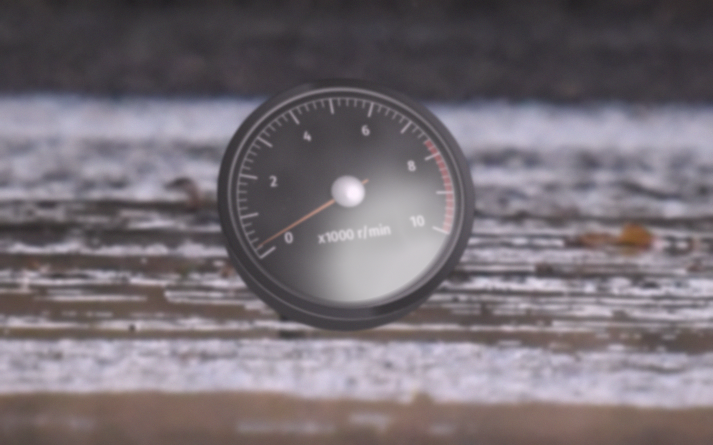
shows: value=200 unit=rpm
